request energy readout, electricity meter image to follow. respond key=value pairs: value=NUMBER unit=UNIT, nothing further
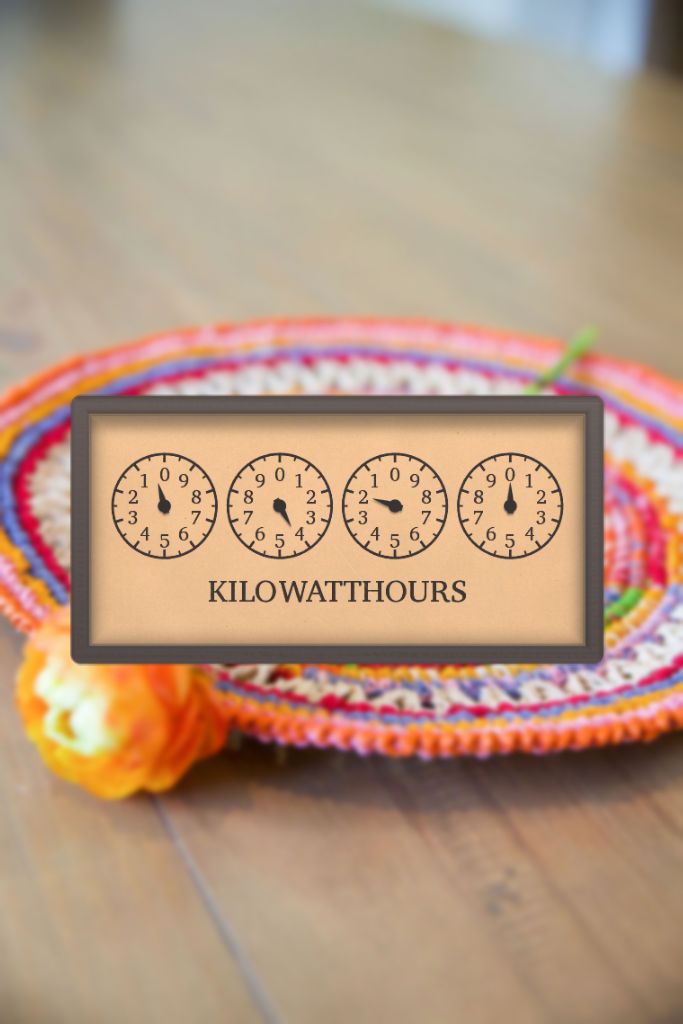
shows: value=420 unit=kWh
